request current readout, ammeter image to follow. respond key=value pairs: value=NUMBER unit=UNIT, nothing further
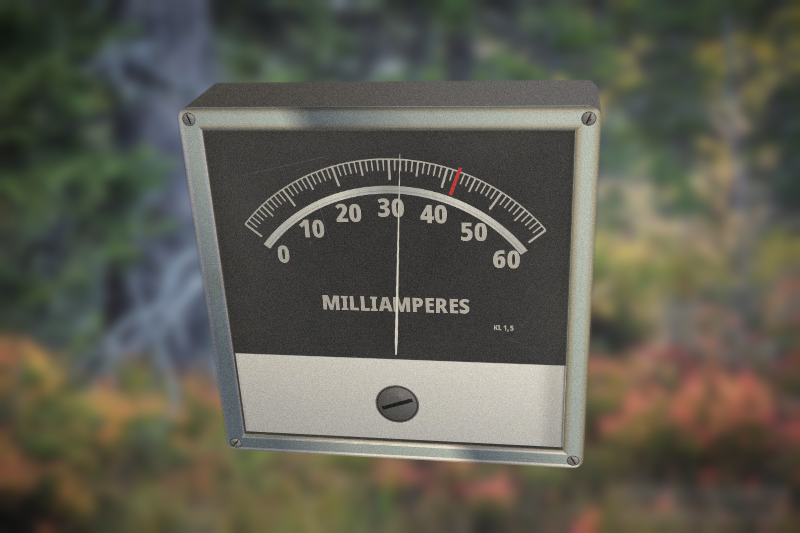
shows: value=32 unit=mA
